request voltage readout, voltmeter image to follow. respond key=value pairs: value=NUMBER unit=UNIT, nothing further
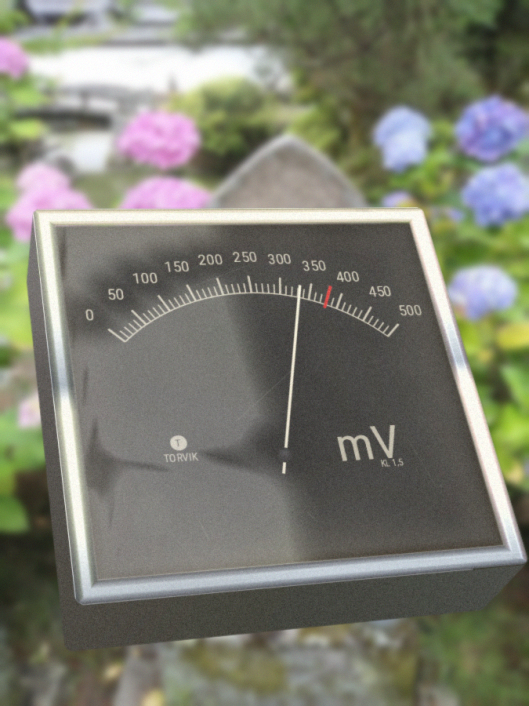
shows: value=330 unit=mV
